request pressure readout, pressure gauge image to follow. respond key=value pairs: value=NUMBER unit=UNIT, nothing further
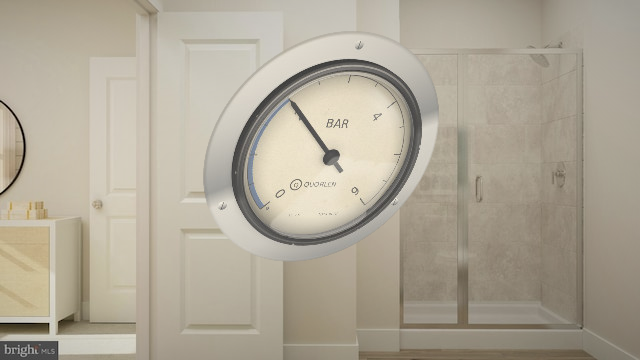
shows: value=2 unit=bar
